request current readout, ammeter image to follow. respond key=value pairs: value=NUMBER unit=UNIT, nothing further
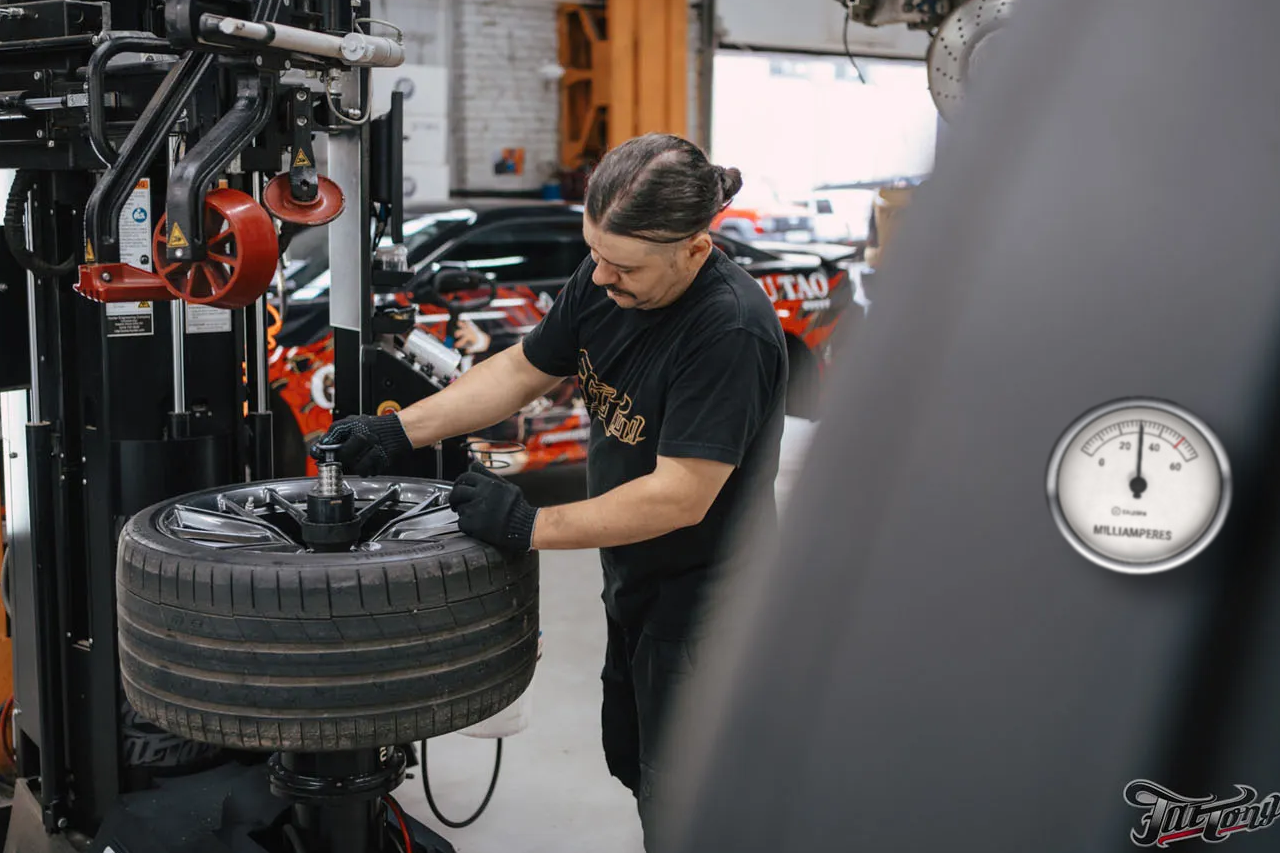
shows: value=30 unit=mA
